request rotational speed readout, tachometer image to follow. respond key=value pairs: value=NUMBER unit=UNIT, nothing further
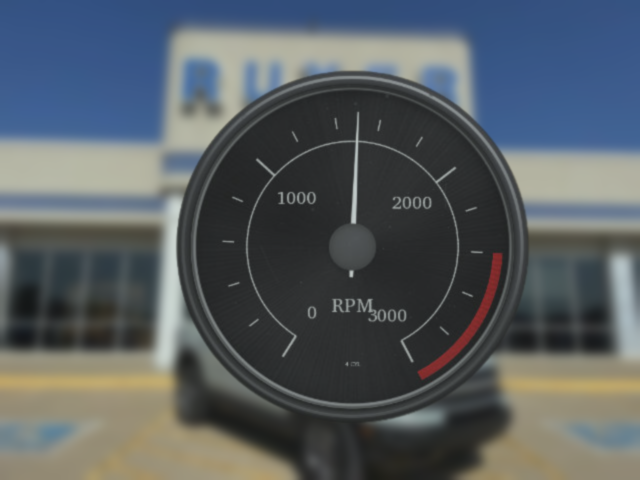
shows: value=1500 unit=rpm
